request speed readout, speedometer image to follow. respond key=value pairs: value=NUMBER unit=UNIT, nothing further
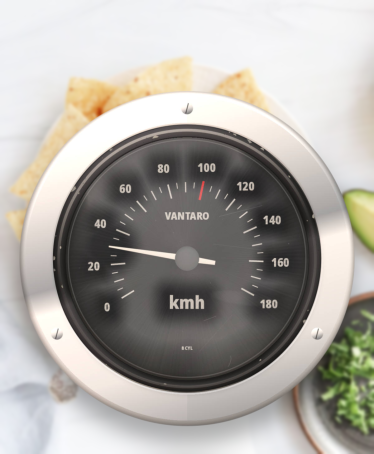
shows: value=30 unit=km/h
